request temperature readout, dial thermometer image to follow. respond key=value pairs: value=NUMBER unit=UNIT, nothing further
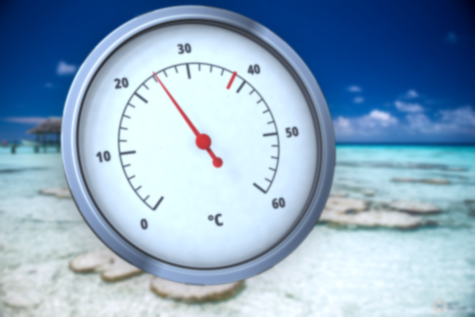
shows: value=24 unit=°C
